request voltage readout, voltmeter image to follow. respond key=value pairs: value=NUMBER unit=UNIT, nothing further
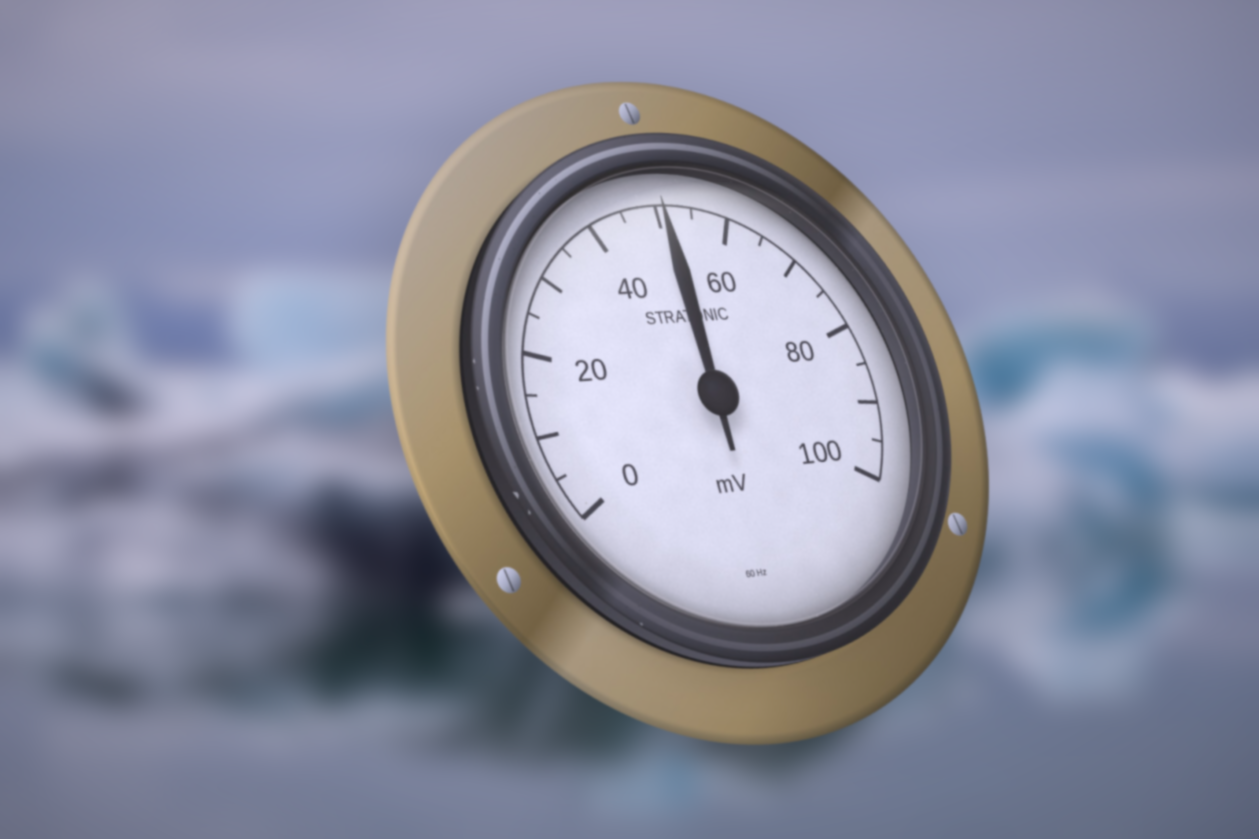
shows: value=50 unit=mV
